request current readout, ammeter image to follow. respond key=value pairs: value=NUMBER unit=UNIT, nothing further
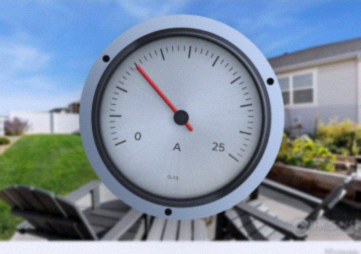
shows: value=7.5 unit=A
